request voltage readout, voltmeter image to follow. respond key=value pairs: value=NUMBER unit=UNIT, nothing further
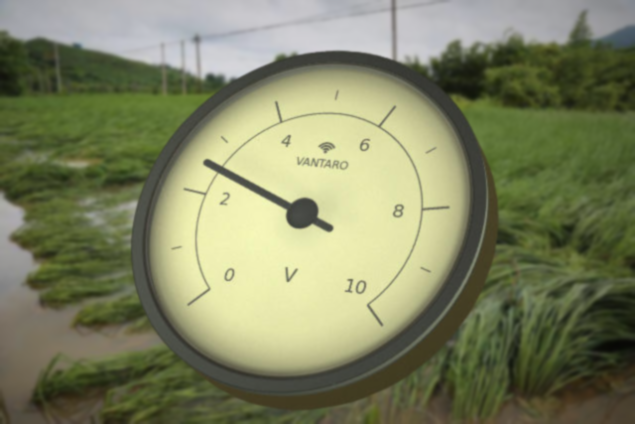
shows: value=2.5 unit=V
